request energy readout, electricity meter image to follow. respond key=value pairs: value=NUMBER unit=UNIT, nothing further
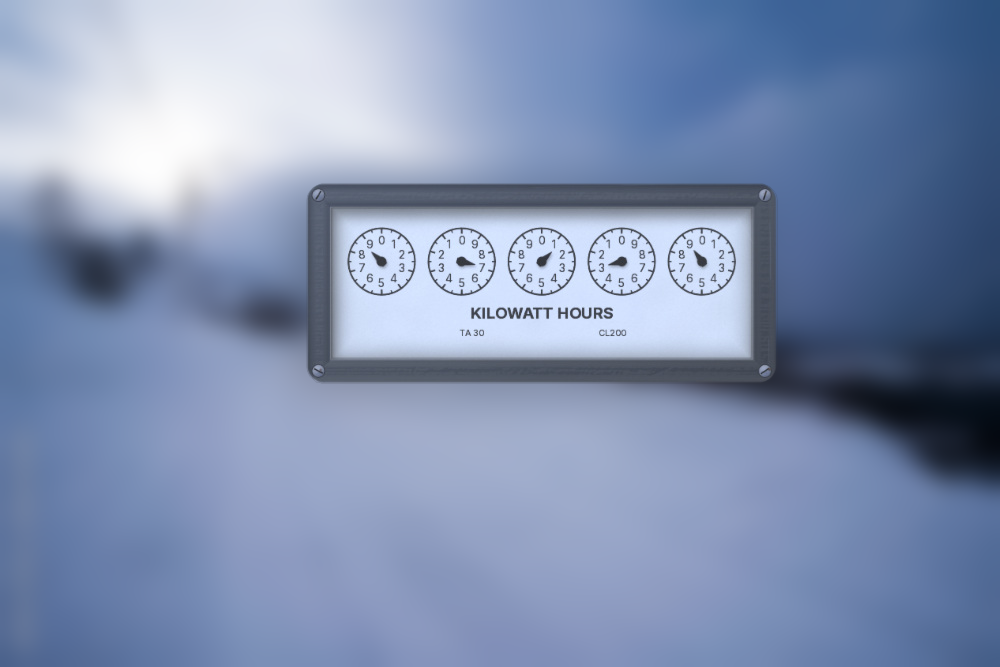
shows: value=87129 unit=kWh
